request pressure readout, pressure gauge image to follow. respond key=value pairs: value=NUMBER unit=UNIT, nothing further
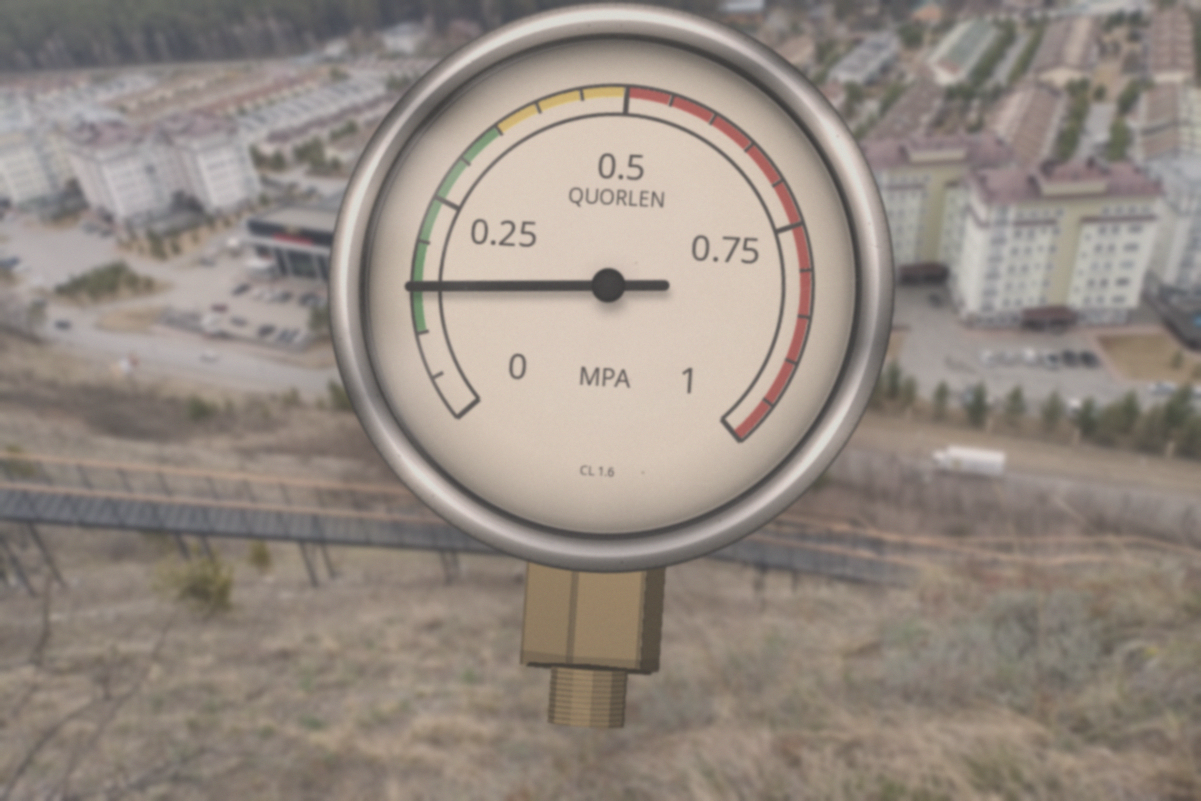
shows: value=0.15 unit=MPa
